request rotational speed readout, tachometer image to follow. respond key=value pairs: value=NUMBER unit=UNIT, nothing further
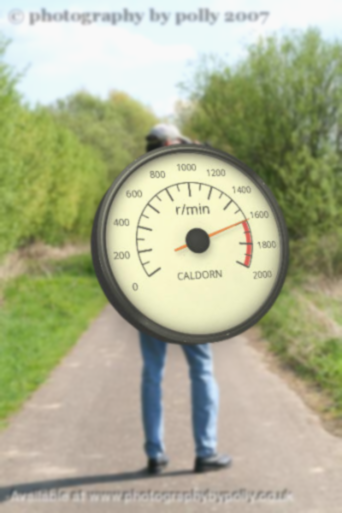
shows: value=1600 unit=rpm
